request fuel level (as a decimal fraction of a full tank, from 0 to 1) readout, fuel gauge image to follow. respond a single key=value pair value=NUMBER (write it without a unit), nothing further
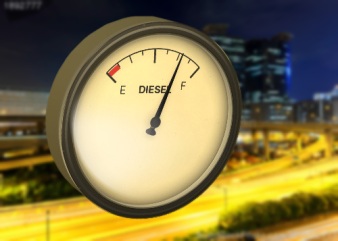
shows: value=0.75
